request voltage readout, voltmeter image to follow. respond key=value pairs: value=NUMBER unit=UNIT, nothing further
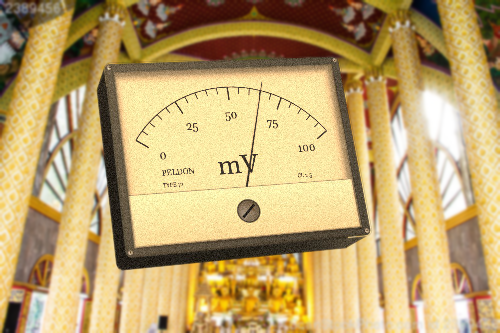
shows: value=65 unit=mV
